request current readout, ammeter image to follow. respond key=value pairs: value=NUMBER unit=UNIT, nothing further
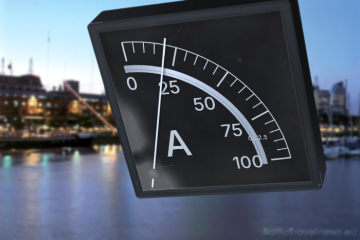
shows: value=20 unit=A
